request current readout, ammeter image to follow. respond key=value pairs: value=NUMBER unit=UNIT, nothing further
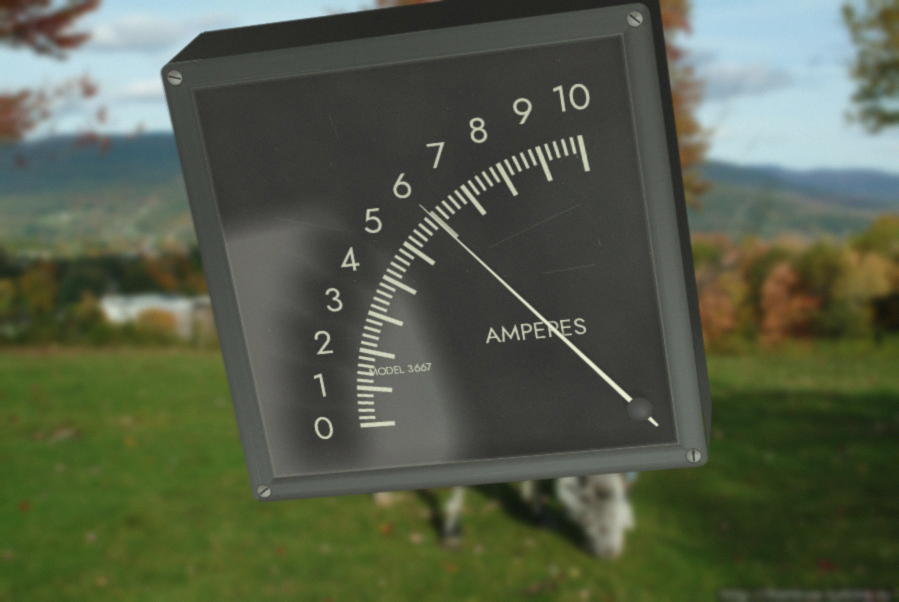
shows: value=6 unit=A
